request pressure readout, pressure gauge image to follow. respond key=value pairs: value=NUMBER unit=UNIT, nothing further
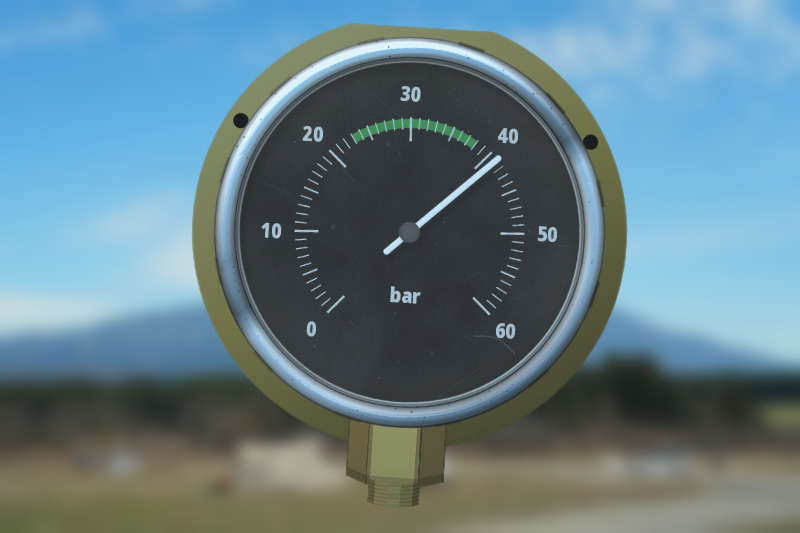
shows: value=41 unit=bar
